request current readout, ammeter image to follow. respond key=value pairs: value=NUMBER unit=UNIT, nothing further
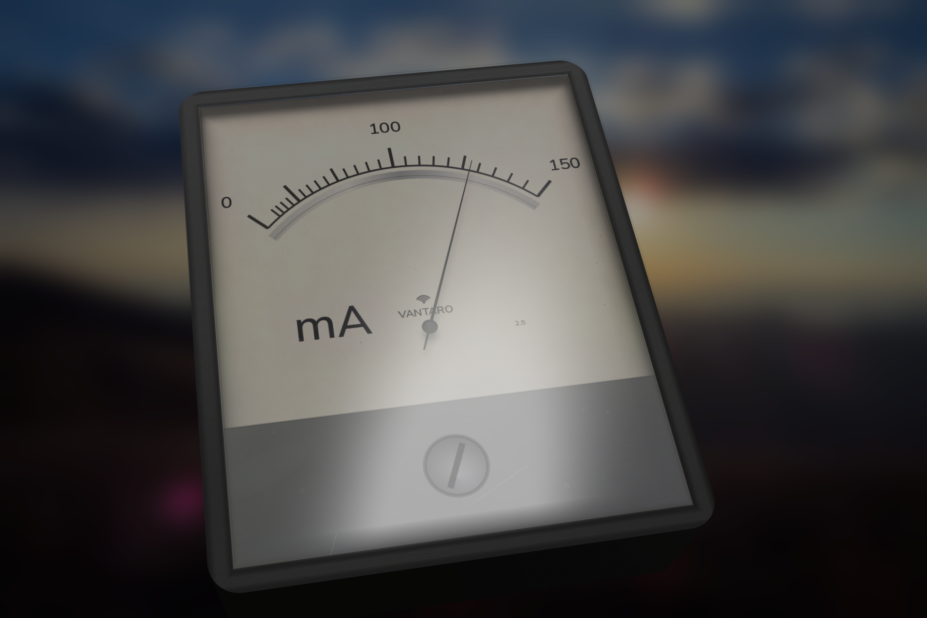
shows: value=127.5 unit=mA
